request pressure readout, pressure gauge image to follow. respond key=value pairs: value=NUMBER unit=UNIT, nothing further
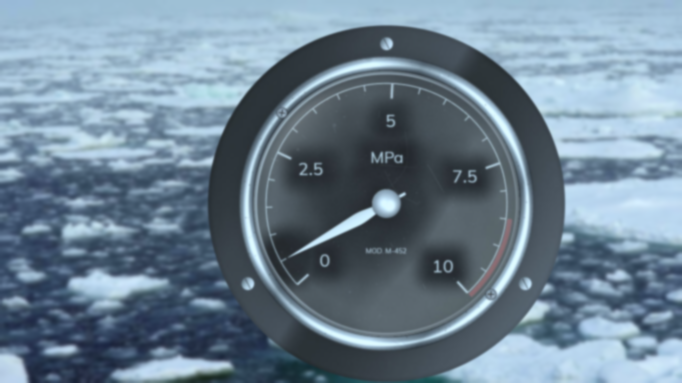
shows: value=0.5 unit=MPa
